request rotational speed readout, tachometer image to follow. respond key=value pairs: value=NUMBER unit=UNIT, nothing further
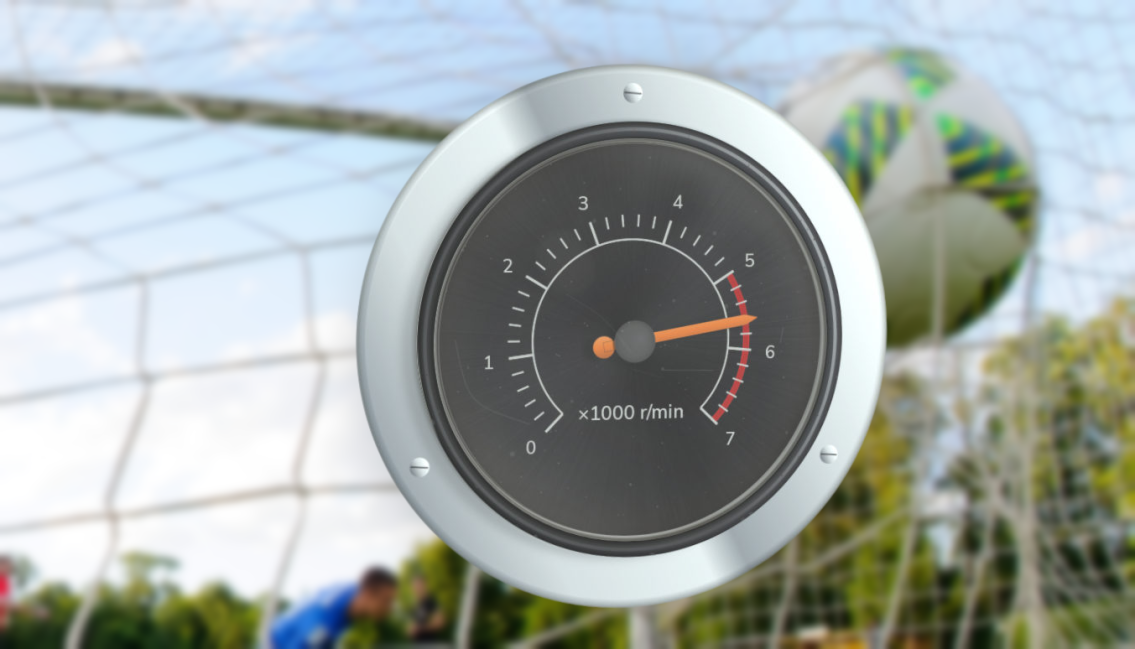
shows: value=5600 unit=rpm
